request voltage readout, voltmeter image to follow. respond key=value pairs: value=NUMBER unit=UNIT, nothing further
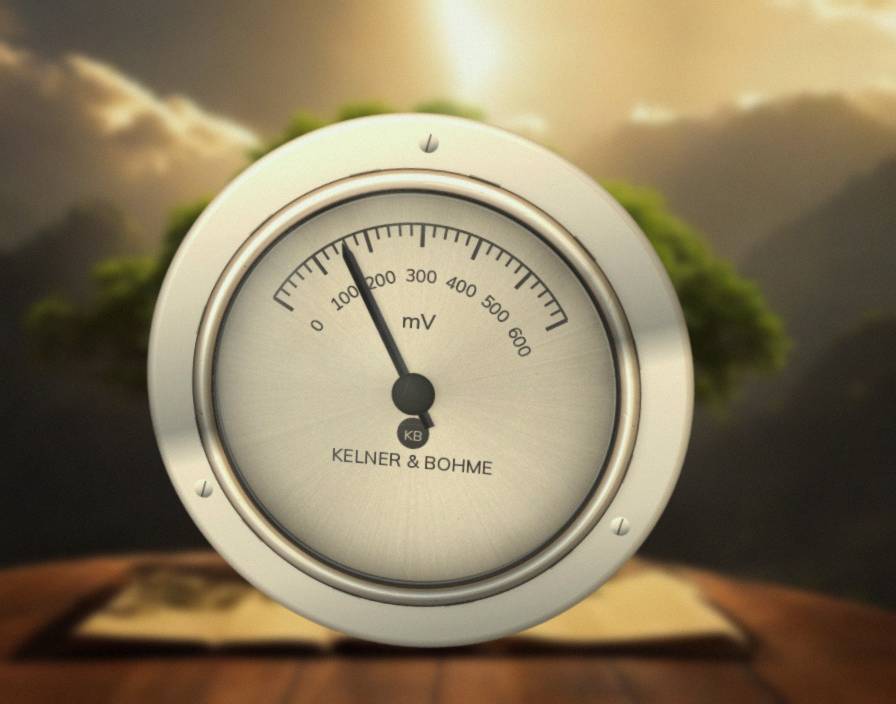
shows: value=160 unit=mV
